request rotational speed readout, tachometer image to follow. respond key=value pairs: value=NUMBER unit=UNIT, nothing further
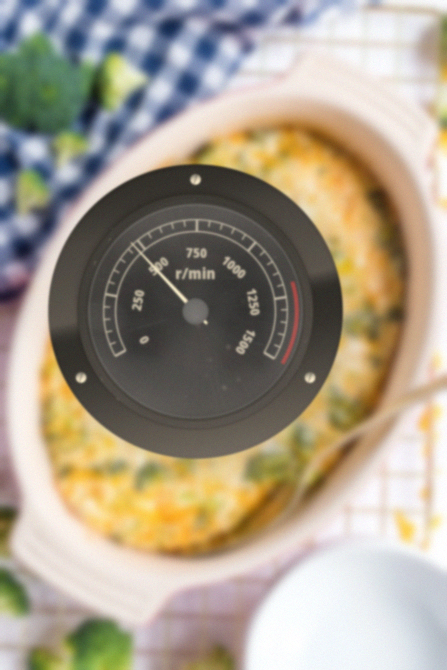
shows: value=475 unit=rpm
